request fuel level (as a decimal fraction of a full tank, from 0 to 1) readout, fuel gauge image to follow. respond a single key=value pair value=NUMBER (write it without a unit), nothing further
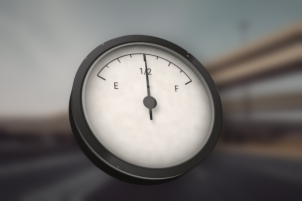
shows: value=0.5
